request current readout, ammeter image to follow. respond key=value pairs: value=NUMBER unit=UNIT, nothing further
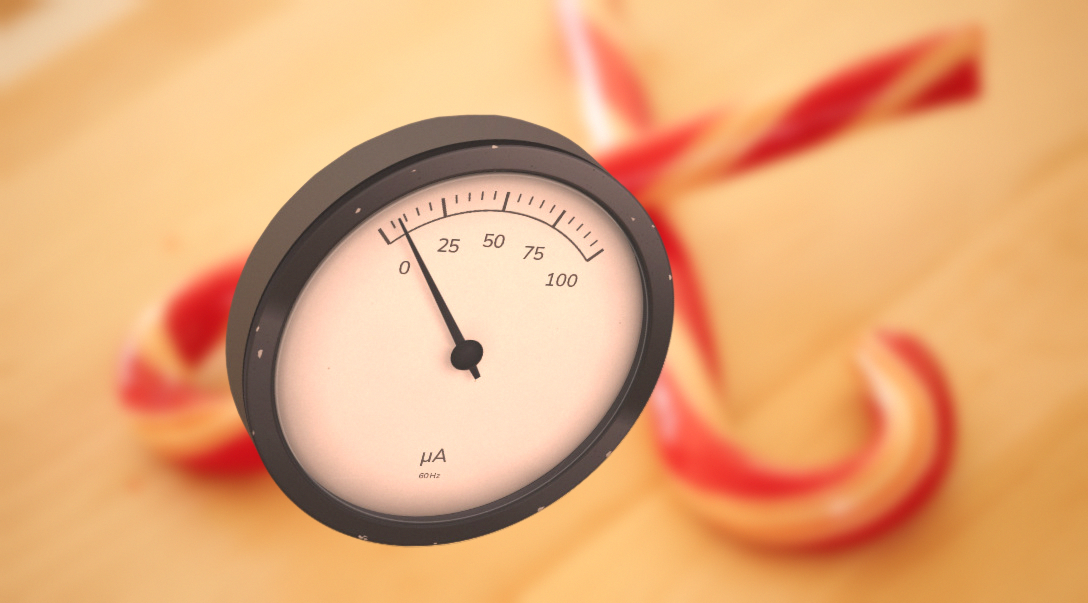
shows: value=7.5 unit=µA
